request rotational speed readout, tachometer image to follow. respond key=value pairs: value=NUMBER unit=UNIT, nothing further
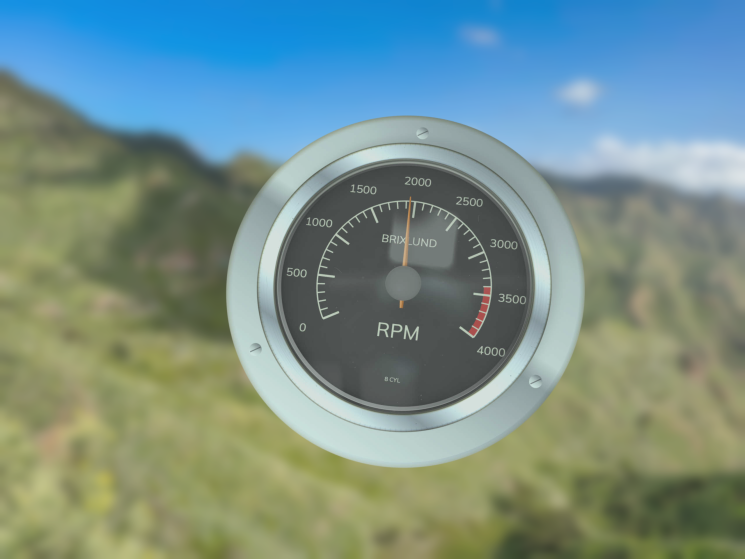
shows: value=1950 unit=rpm
